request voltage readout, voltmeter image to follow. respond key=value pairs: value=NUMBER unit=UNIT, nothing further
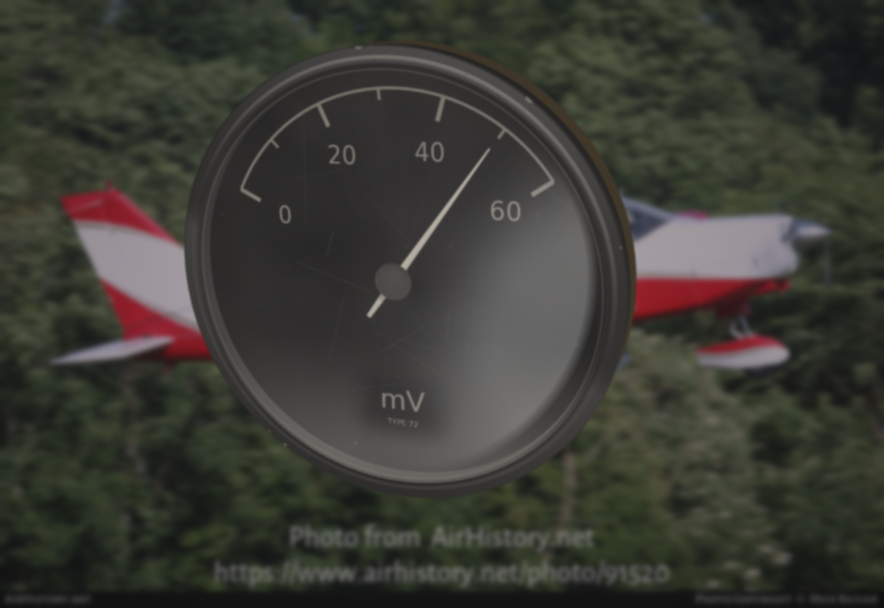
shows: value=50 unit=mV
